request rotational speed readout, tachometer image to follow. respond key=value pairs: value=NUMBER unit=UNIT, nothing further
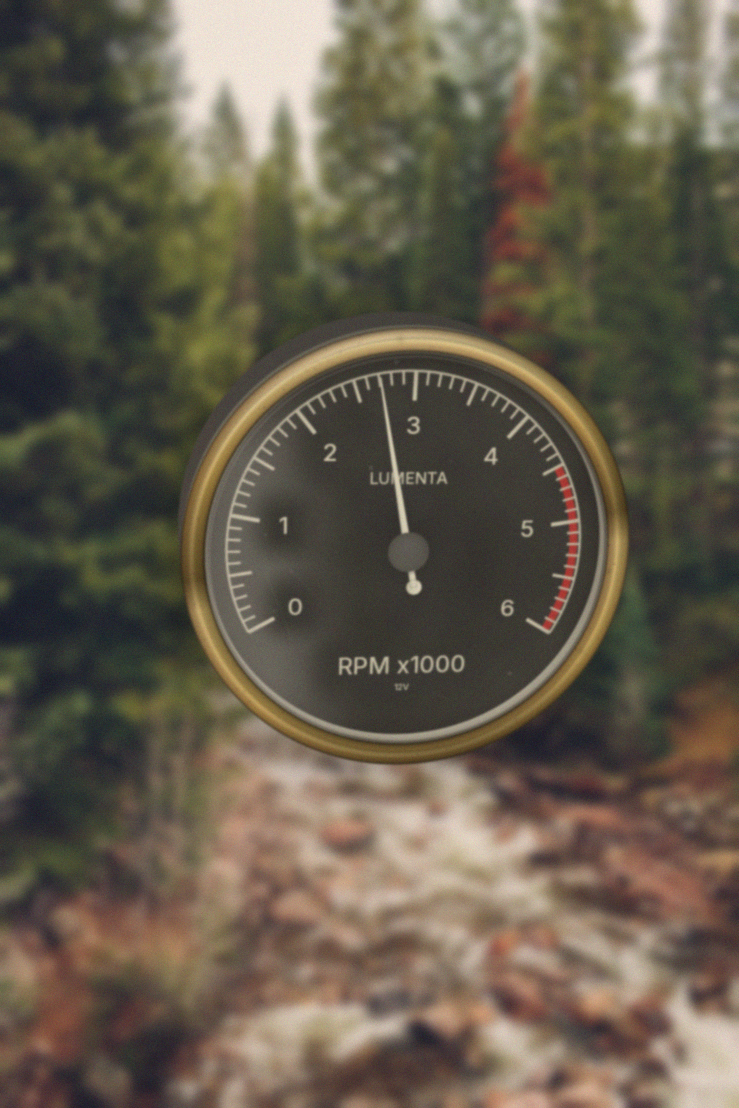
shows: value=2700 unit=rpm
